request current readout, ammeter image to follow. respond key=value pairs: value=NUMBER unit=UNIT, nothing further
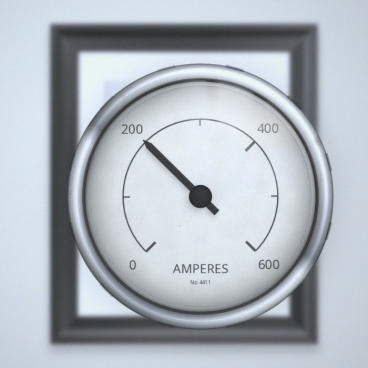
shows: value=200 unit=A
